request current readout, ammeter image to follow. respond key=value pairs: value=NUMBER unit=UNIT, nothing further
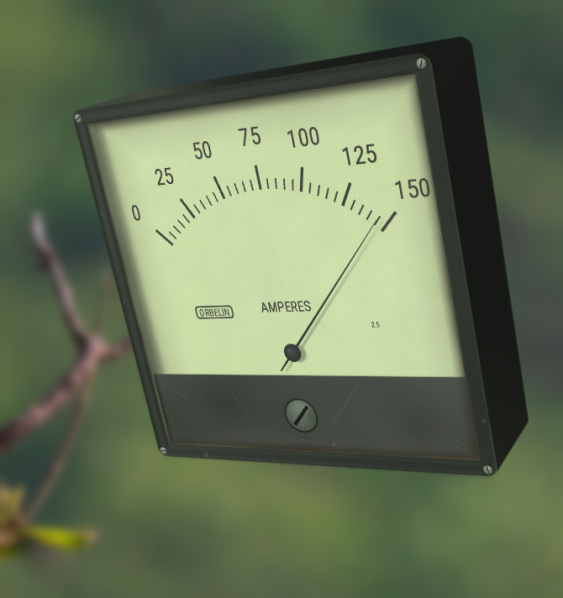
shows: value=145 unit=A
